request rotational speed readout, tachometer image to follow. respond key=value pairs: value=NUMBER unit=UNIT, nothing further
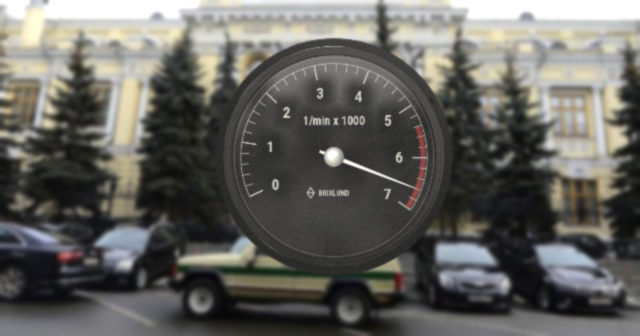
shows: value=6600 unit=rpm
